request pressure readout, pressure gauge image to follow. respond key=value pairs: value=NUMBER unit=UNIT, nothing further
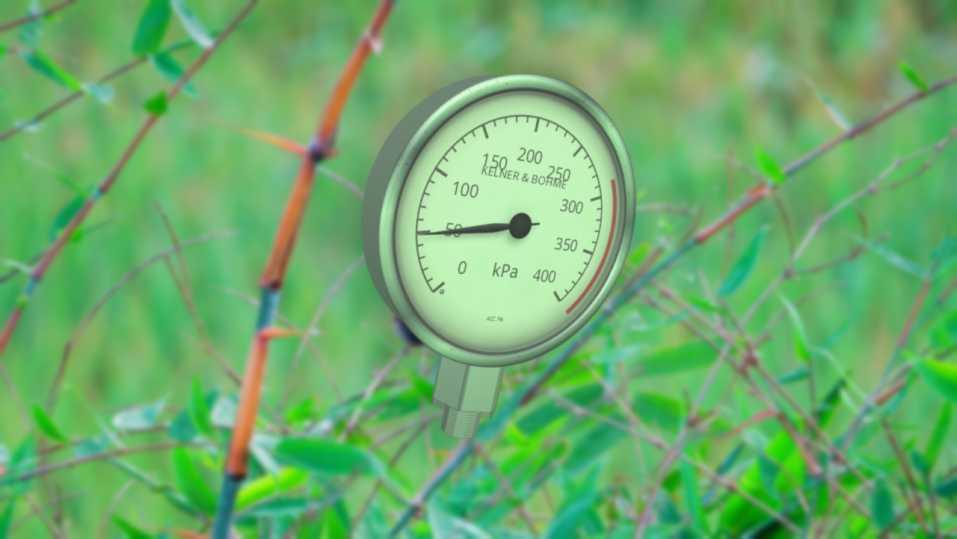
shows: value=50 unit=kPa
